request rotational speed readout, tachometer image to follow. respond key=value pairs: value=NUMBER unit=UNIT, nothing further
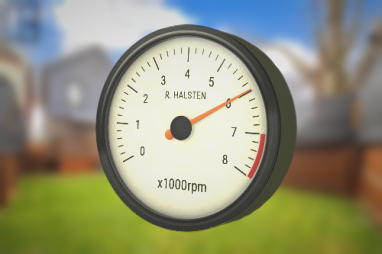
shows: value=6000 unit=rpm
